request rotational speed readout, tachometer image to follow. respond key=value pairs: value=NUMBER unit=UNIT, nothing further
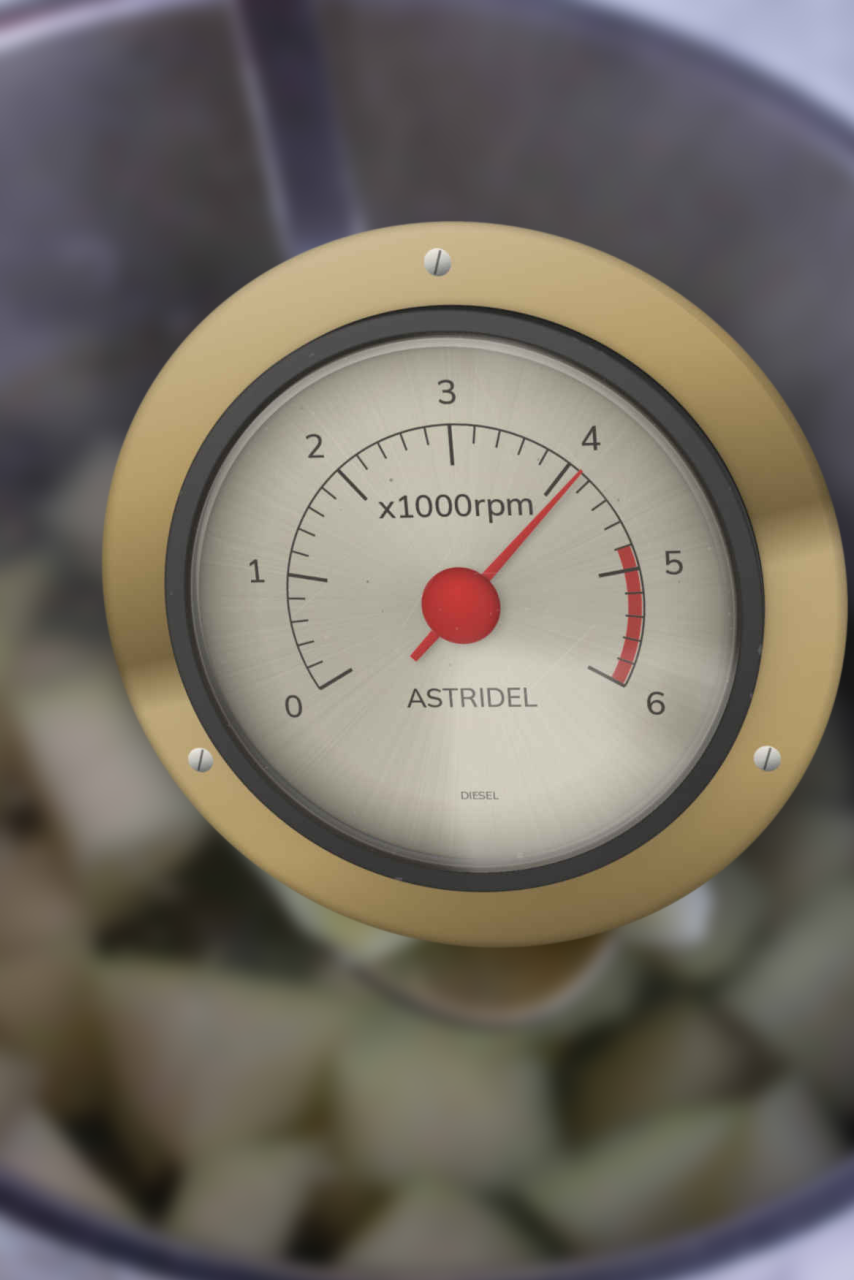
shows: value=4100 unit=rpm
